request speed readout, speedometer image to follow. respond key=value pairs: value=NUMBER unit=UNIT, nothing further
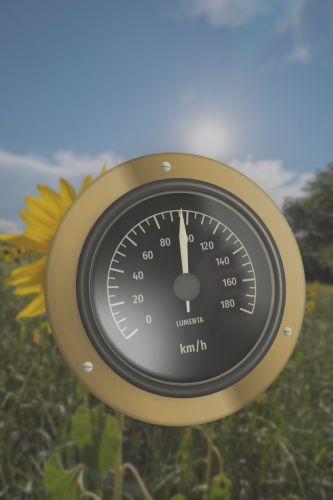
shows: value=95 unit=km/h
